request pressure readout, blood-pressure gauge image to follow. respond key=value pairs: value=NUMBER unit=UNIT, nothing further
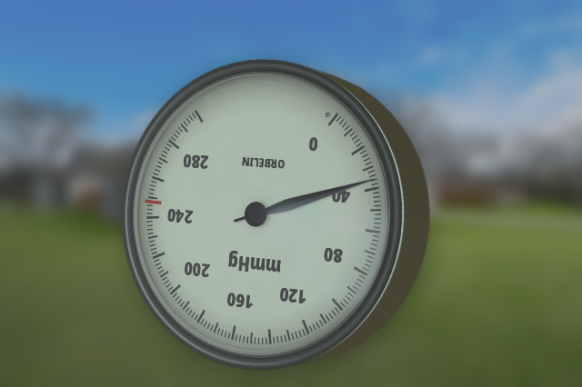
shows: value=36 unit=mmHg
